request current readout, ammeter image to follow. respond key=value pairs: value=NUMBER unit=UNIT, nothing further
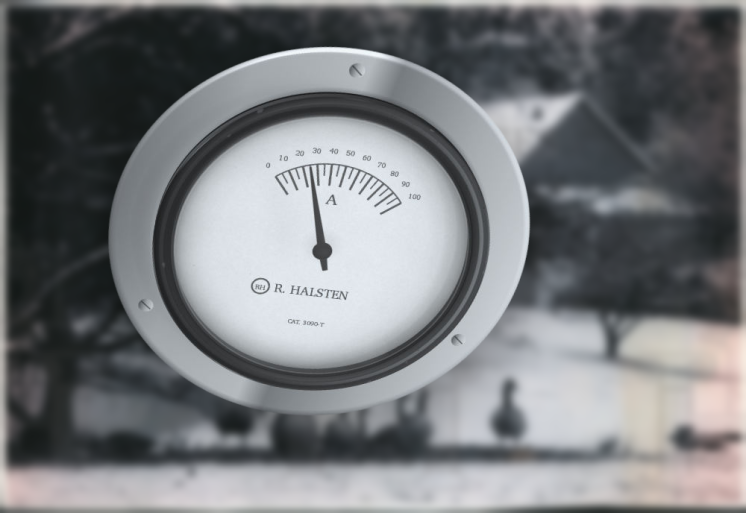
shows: value=25 unit=A
